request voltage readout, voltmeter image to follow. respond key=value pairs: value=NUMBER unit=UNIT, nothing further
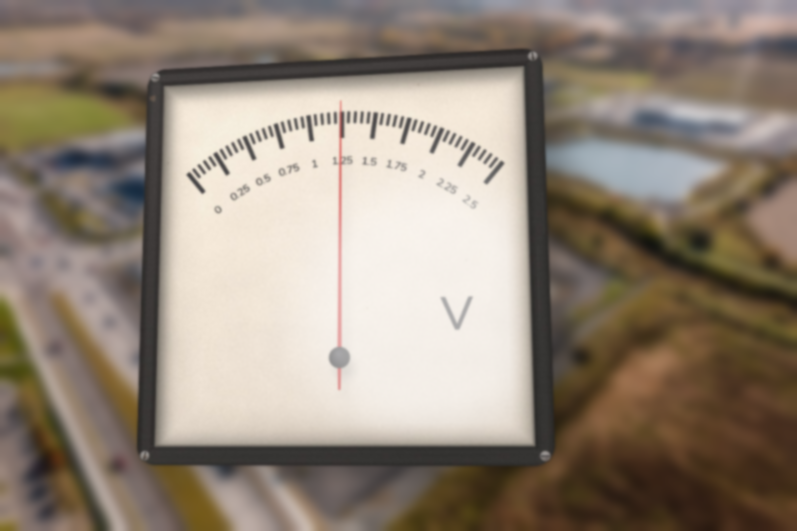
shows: value=1.25 unit=V
